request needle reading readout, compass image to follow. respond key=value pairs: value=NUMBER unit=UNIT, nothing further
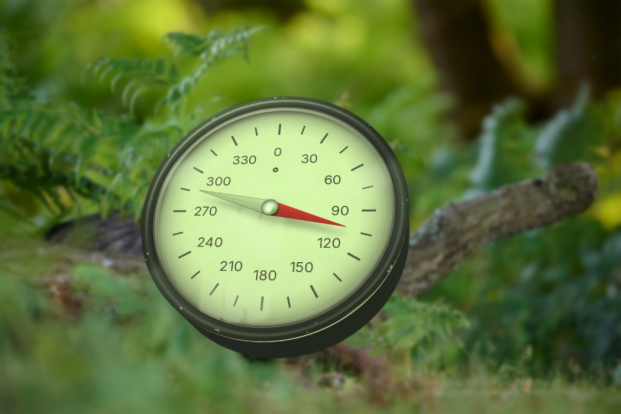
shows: value=105 unit=°
